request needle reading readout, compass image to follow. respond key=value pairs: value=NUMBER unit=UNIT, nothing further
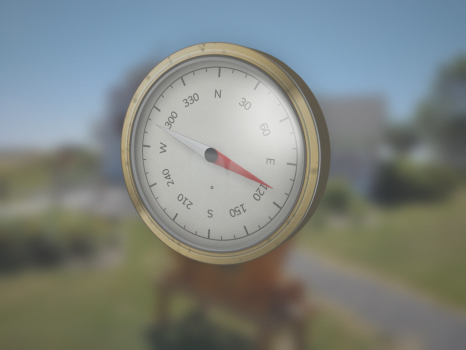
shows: value=110 unit=°
